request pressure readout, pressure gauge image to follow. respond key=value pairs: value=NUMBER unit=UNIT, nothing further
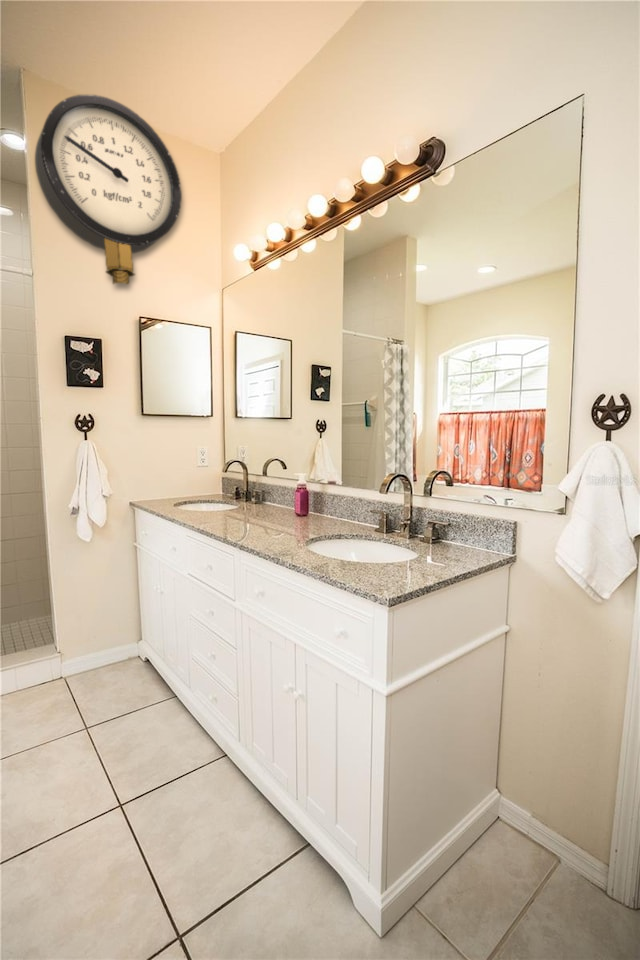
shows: value=0.5 unit=kg/cm²
